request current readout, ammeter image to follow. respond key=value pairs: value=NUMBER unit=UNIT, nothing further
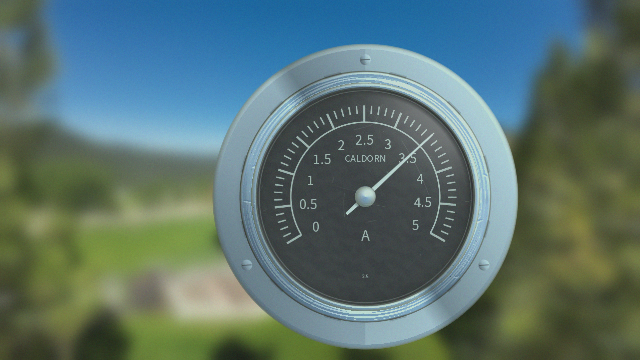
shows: value=3.5 unit=A
